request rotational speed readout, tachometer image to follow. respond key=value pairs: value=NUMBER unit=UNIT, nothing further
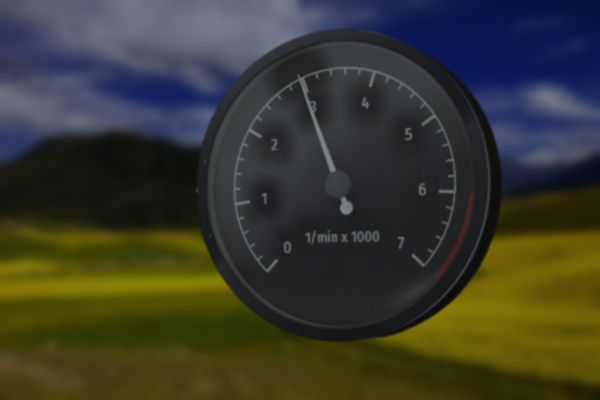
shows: value=3000 unit=rpm
